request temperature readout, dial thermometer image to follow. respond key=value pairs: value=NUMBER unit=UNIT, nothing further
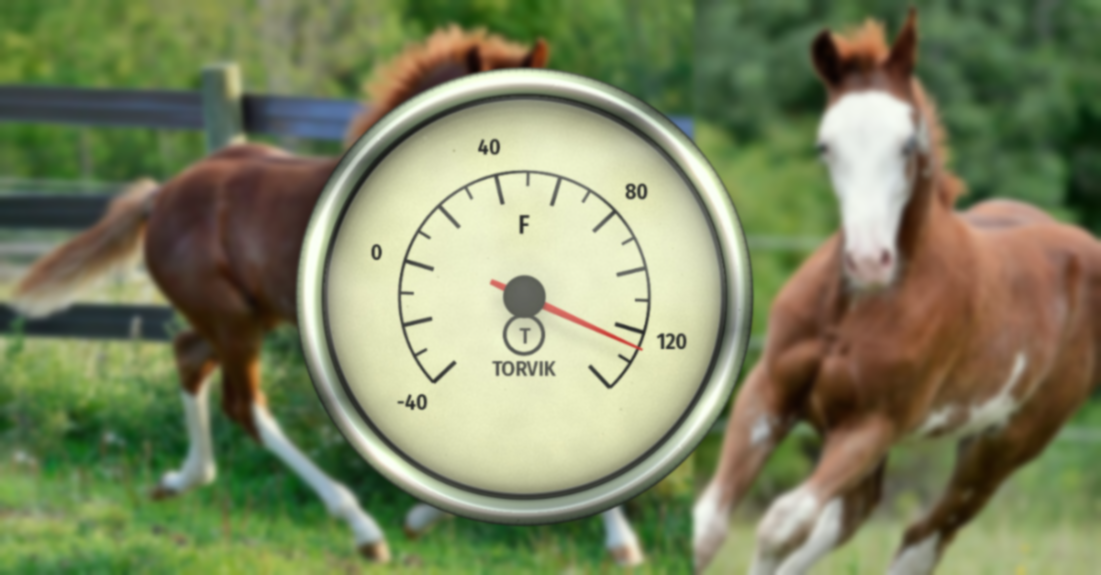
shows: value=125 unit=°F
